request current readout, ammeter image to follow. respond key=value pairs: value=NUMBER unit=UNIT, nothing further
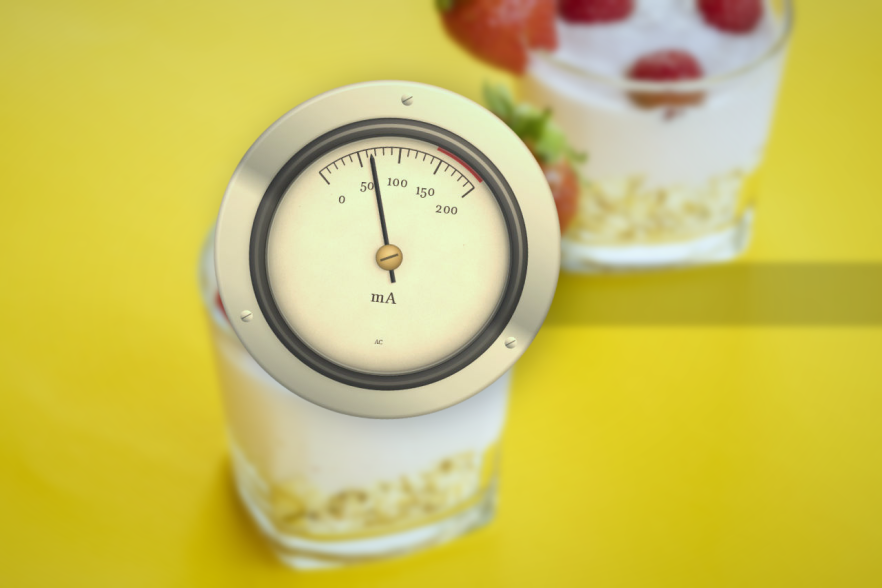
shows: value=65 unit=mA
